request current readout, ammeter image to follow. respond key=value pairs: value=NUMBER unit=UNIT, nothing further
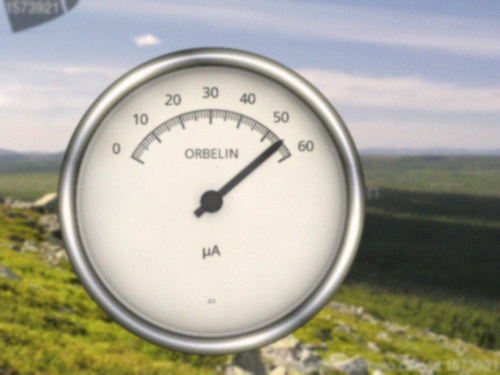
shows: value=55 unit=µA
